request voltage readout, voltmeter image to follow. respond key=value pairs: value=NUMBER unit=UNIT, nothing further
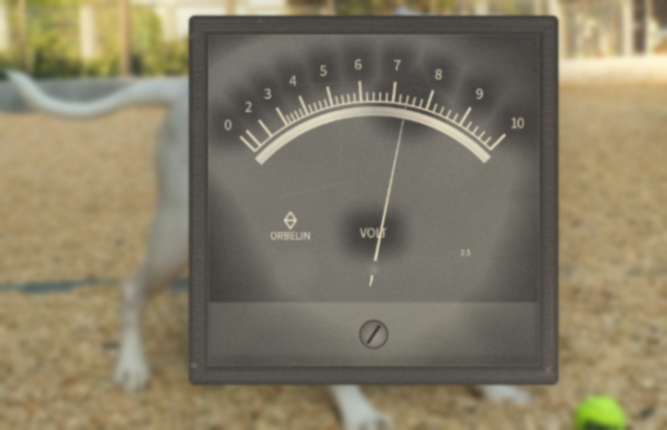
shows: value=7.4 unit=V
